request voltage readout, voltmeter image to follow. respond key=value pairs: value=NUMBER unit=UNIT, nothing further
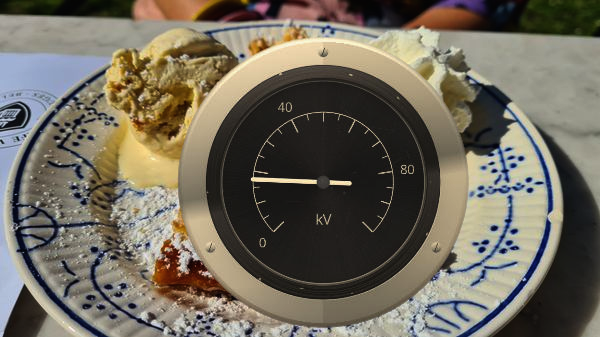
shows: value=17.5 unit=kV
